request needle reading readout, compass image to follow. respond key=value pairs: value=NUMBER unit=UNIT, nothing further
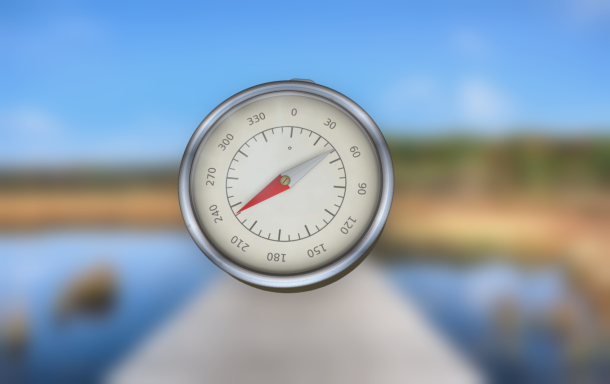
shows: value=230 unit=°
